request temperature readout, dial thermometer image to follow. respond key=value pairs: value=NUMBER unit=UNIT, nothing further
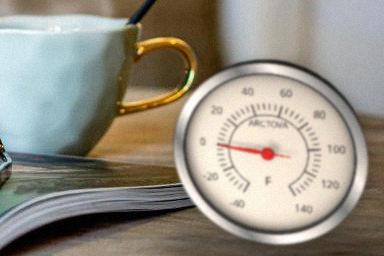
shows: value=0 unit=°F
